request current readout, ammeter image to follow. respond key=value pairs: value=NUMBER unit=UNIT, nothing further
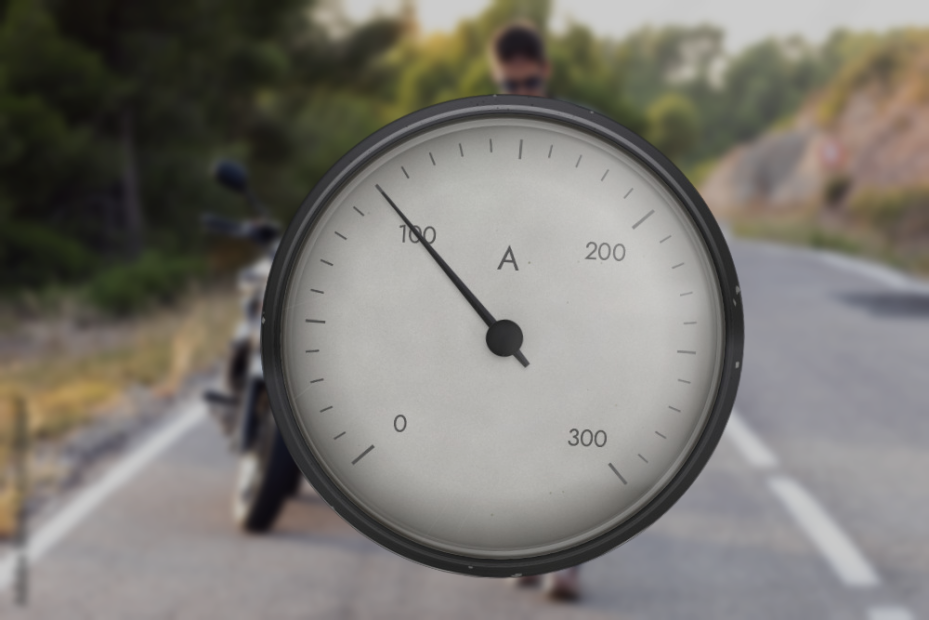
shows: value=100 unit=A
